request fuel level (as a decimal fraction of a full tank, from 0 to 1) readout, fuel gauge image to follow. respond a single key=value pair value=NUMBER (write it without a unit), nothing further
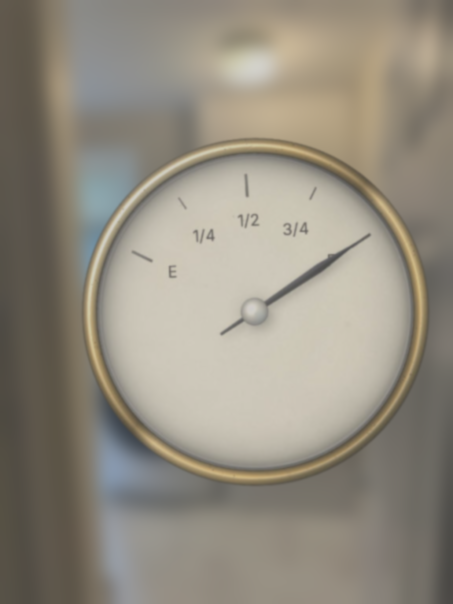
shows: value=1
